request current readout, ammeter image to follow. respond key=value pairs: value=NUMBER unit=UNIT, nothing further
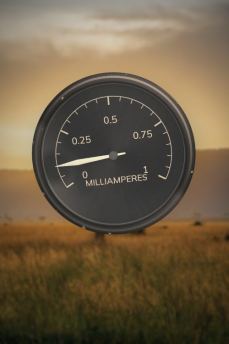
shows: value=0.1 unit=mA
